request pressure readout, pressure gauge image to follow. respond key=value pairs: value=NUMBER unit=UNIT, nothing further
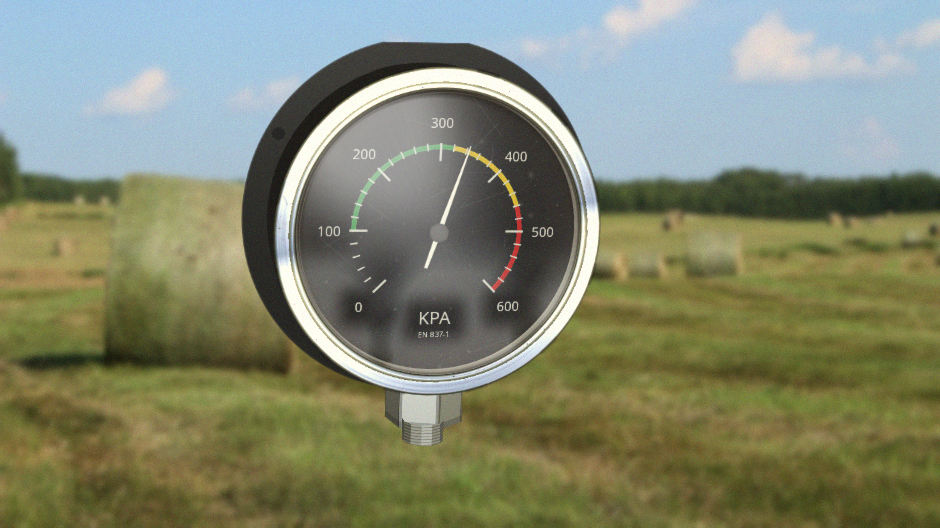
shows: value=340 unit=kPa
